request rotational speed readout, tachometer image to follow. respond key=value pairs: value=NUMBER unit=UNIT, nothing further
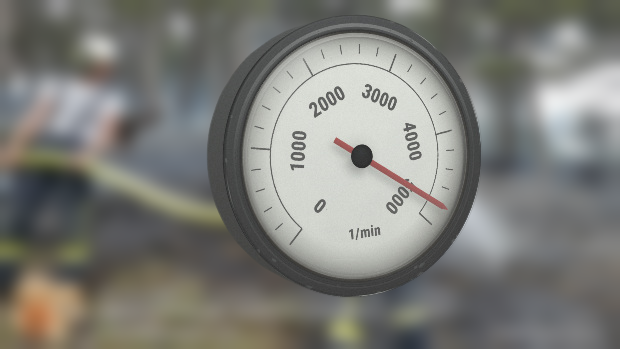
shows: value=4800 unit=rpm
